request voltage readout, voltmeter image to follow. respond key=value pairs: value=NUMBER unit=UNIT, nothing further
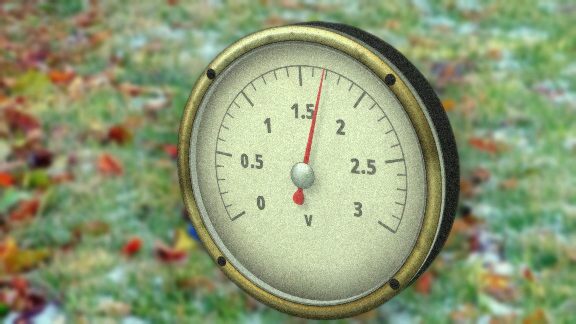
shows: value=1.7 unit=V
